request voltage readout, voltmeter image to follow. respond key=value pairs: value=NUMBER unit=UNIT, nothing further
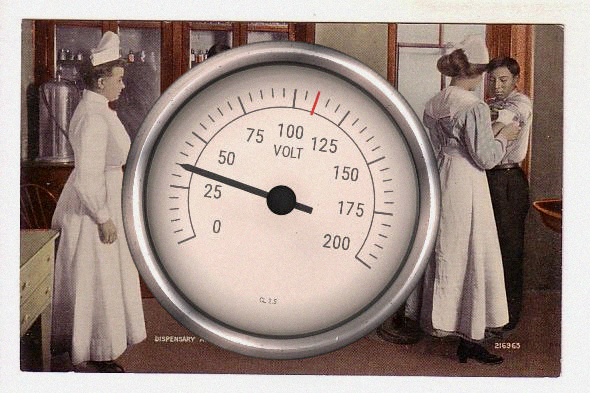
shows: value=35 unit=V
